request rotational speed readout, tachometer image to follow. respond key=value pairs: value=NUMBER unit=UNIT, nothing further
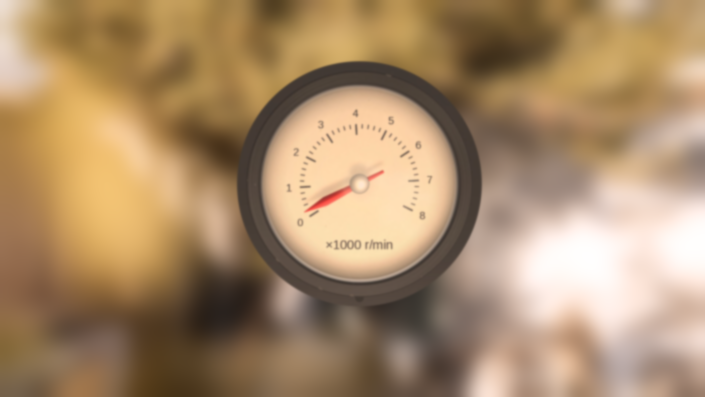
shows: value=200 unit=rpm
